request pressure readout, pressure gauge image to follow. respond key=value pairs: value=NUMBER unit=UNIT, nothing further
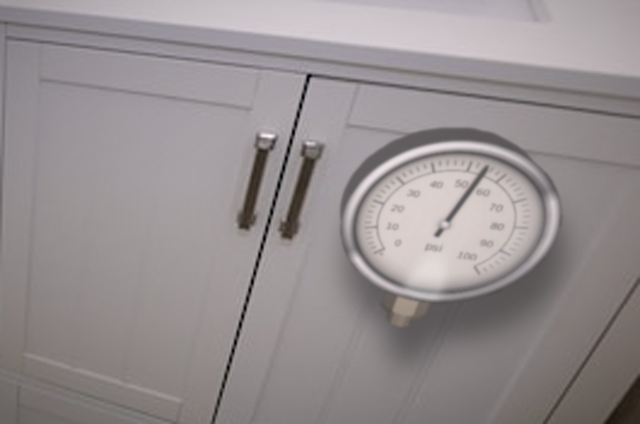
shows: value=54 unit=psi
